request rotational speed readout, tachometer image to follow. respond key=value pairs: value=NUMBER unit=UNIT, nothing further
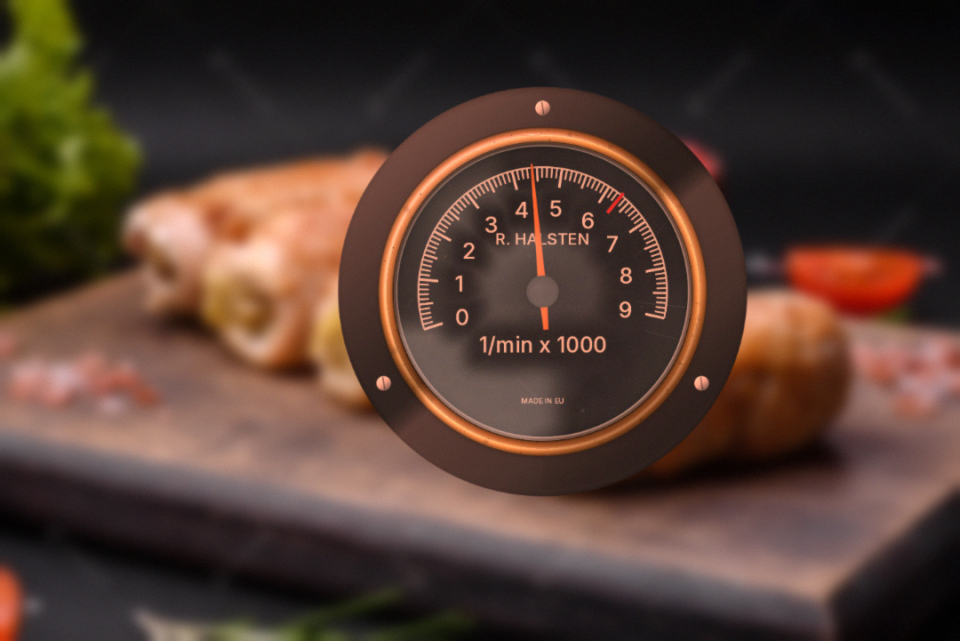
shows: value=4400 unit=rpm
